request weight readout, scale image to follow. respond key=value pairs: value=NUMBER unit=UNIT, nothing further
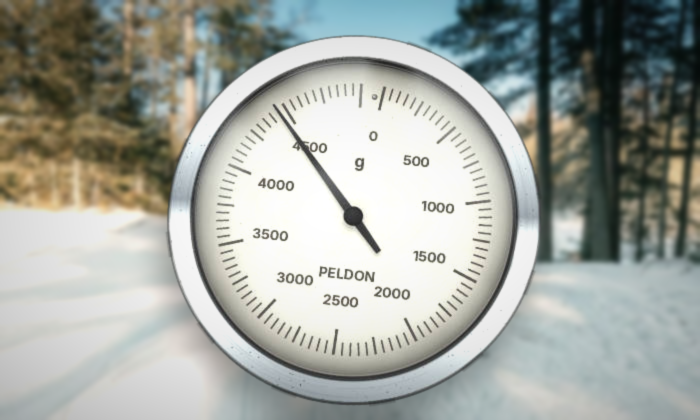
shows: value=4450 unit=g
